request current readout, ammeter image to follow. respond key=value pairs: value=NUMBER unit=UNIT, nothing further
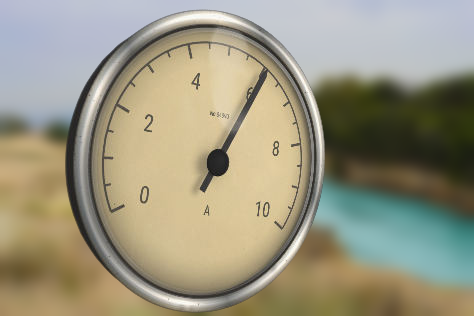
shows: value=6 unit=A
